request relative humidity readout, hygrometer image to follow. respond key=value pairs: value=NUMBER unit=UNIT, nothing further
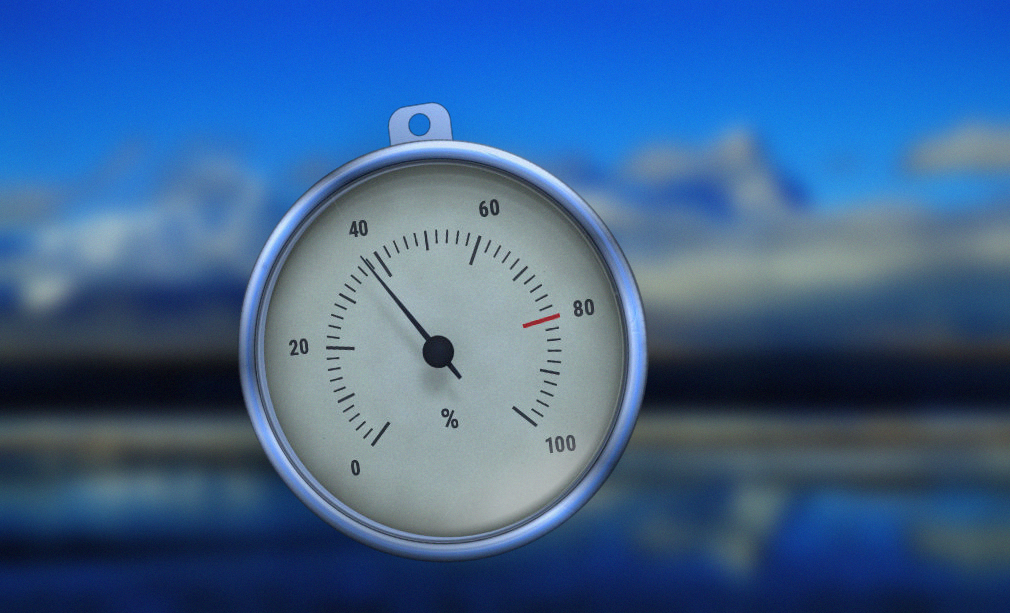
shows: value=38 unit=%
